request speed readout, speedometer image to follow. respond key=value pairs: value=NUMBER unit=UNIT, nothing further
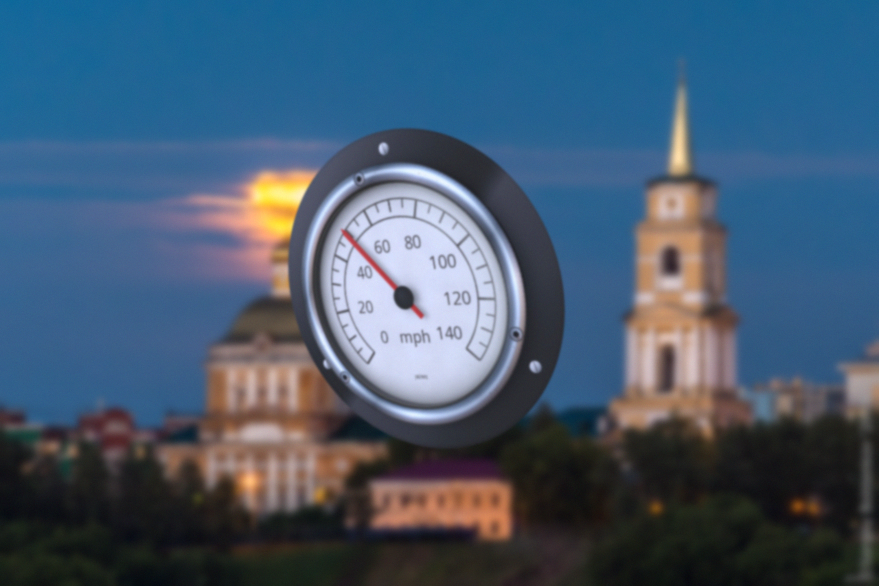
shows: value=50 unit=mph
